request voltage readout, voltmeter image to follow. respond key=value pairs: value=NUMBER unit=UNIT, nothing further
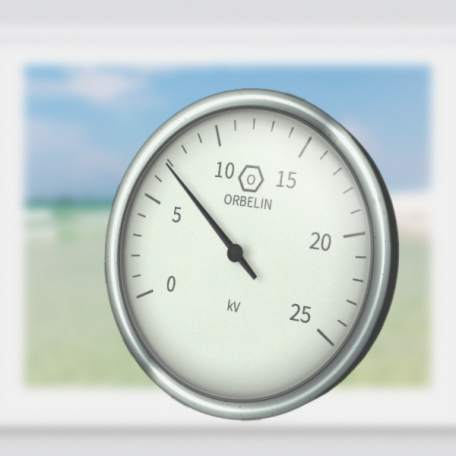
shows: value=7 unit=kV
